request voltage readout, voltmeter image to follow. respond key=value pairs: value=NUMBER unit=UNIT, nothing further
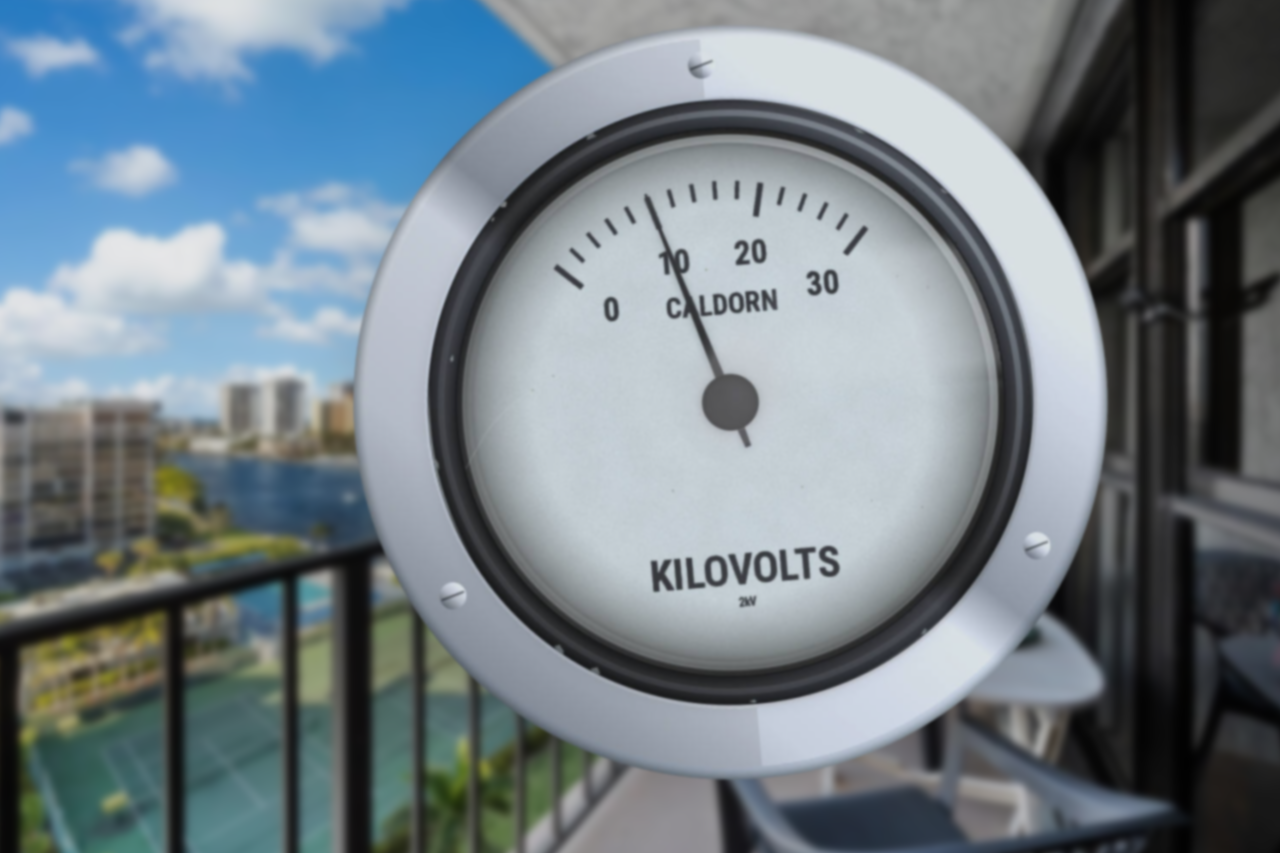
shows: value=10 unit=kV
